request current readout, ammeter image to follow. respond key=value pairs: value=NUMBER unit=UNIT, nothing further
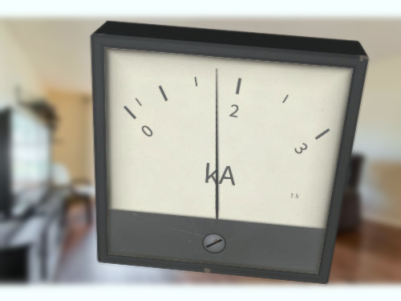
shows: value=1.75 unit=kA
